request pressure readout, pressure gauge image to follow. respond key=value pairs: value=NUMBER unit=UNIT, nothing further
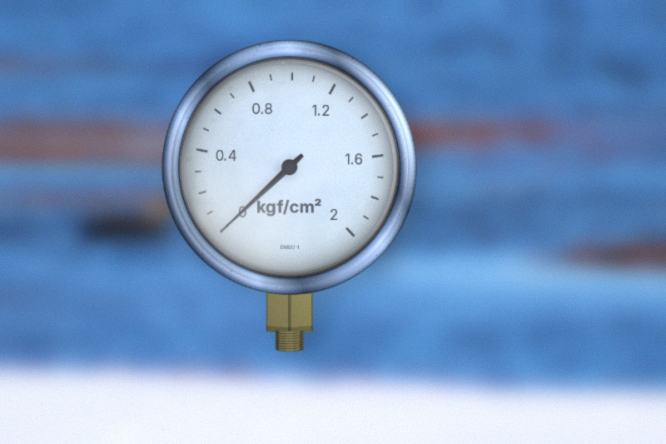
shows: value=0 unit=kg/cm²
